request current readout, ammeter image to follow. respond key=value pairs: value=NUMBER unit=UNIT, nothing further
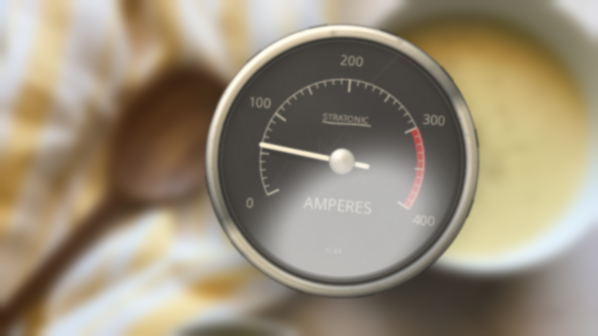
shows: value=60 unit=A
